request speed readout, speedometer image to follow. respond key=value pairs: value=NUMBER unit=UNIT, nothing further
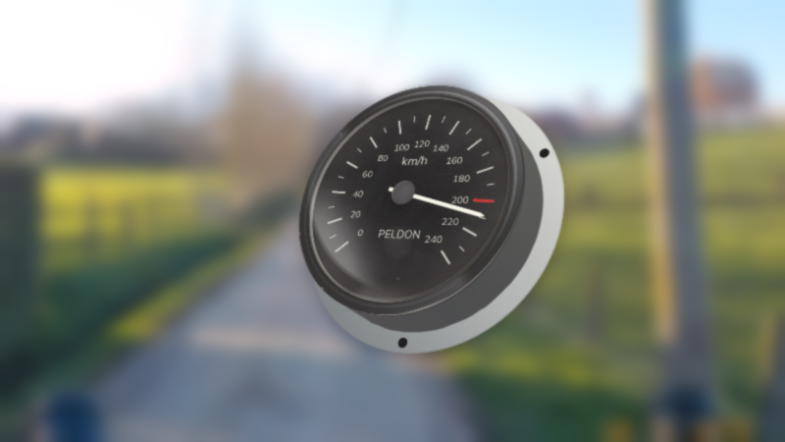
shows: value=210 unit=km/h
